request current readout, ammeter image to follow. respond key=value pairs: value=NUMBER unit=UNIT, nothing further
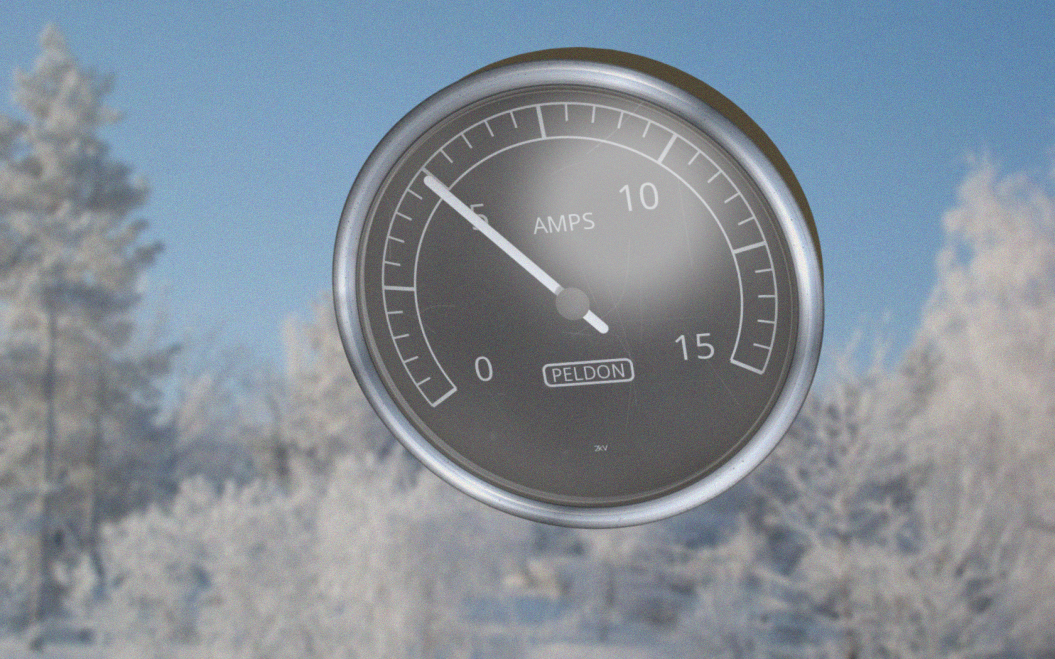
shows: value=5 unit=A
